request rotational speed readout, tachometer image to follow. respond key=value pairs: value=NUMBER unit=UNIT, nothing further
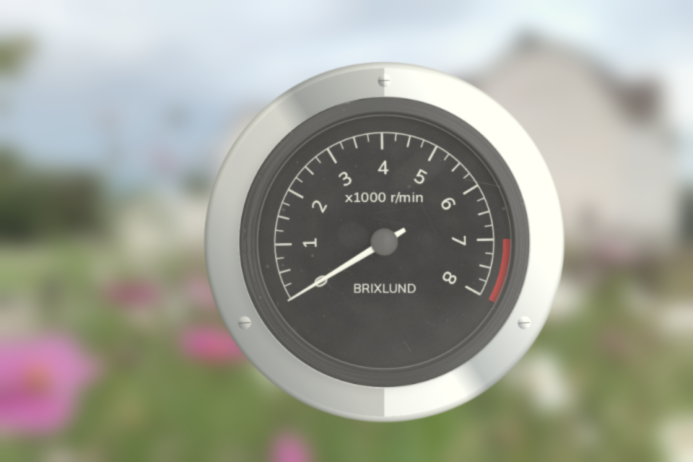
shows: value=0 unit=rpm
